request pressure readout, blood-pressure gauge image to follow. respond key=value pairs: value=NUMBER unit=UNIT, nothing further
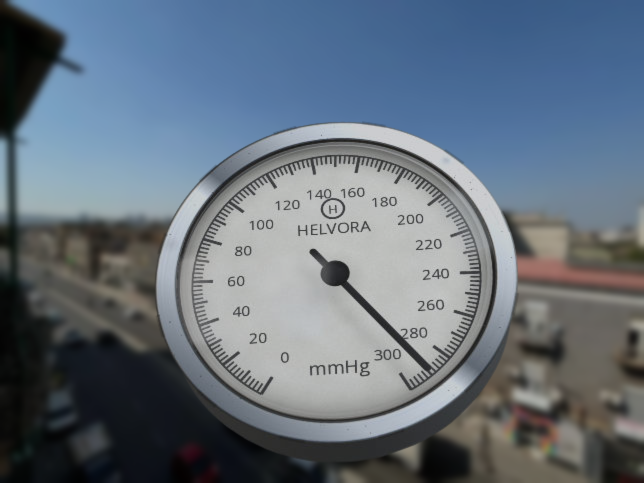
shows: value=290 unit=mmHg
